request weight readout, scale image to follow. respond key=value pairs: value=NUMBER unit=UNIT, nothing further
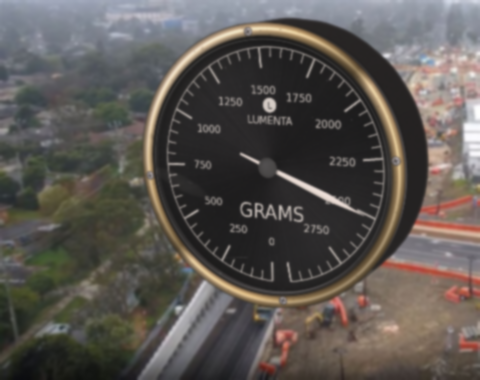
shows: value=2500 unit=g
